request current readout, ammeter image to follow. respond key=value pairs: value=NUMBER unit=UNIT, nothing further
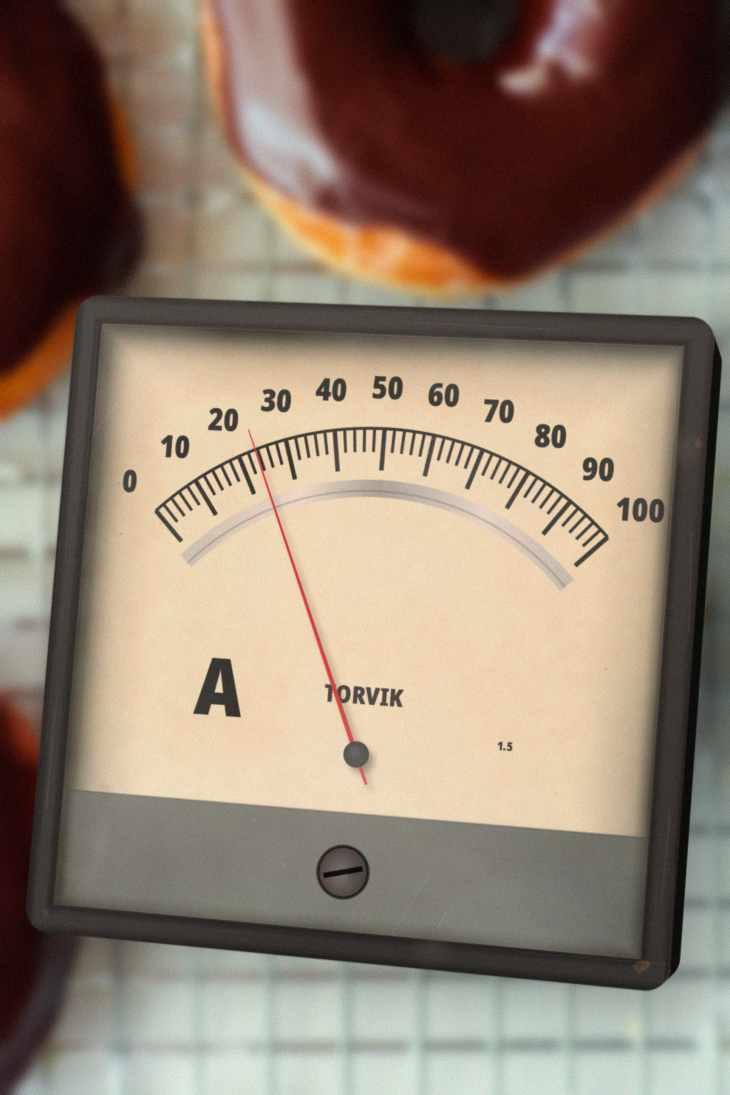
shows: value=24 unit=A
